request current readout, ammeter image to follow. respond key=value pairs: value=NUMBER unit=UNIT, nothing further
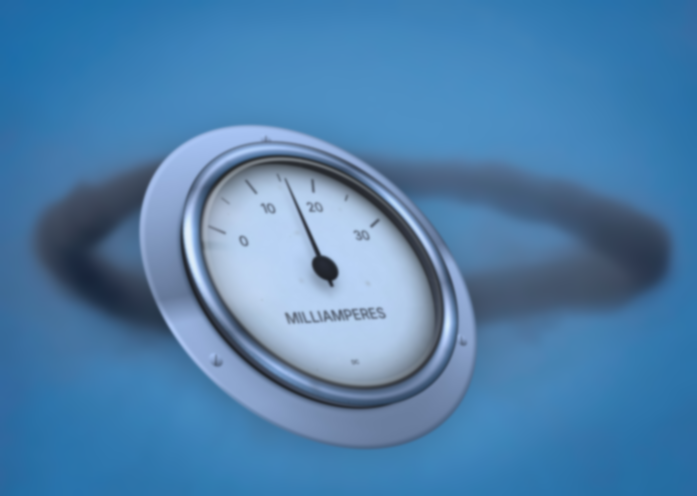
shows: value=15 unit=mA
